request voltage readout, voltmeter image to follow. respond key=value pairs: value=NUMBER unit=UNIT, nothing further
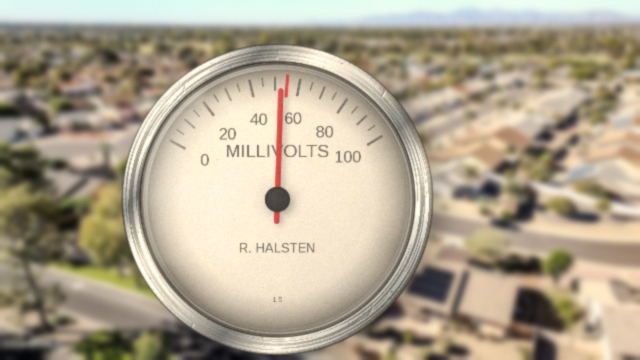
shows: value=52.5 unit=mV
